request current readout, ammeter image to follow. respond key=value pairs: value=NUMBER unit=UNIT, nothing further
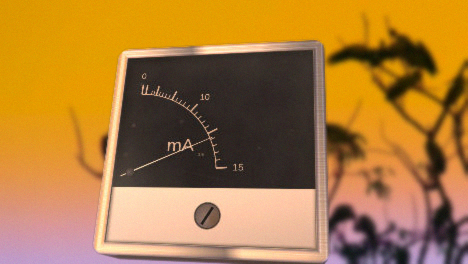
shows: value=13 unit=mA
